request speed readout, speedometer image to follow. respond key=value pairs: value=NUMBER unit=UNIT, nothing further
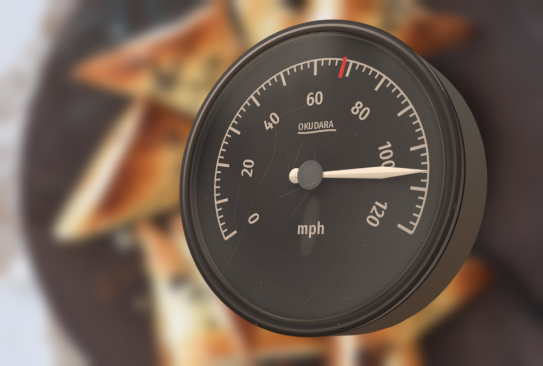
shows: value=106 unit=mph
